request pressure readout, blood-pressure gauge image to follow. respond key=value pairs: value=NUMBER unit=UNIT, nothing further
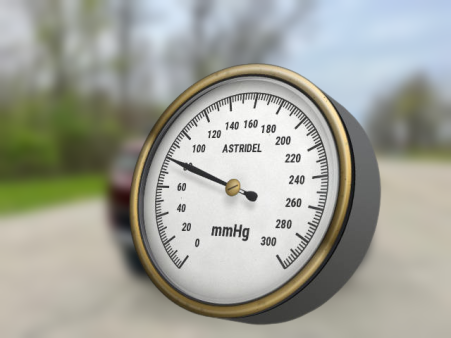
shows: value=80 unit=mmHg
